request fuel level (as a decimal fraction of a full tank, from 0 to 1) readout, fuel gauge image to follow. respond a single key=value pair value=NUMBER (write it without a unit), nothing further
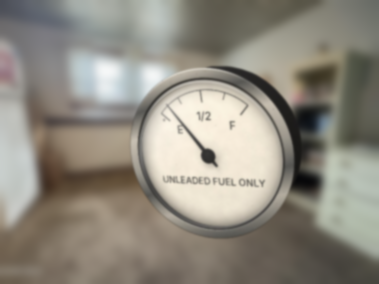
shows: value=0.125
